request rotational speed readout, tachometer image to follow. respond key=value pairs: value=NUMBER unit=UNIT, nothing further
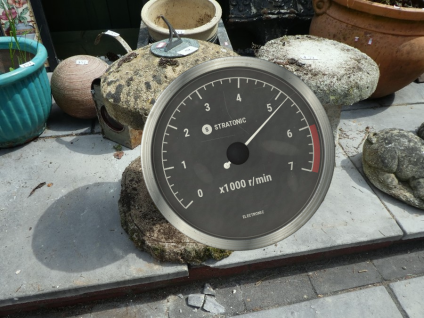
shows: value=5200 unit=rpm
